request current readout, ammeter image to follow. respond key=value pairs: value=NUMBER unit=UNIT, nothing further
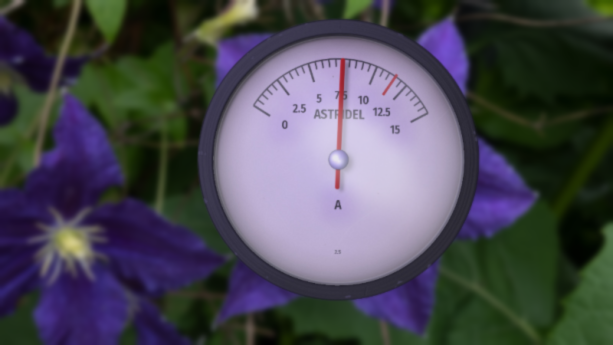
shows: value=7.5 unit=A
